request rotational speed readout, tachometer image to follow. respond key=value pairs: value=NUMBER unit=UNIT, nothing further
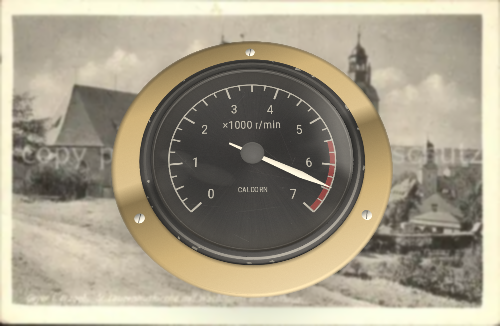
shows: value=6500 unit=rpm
